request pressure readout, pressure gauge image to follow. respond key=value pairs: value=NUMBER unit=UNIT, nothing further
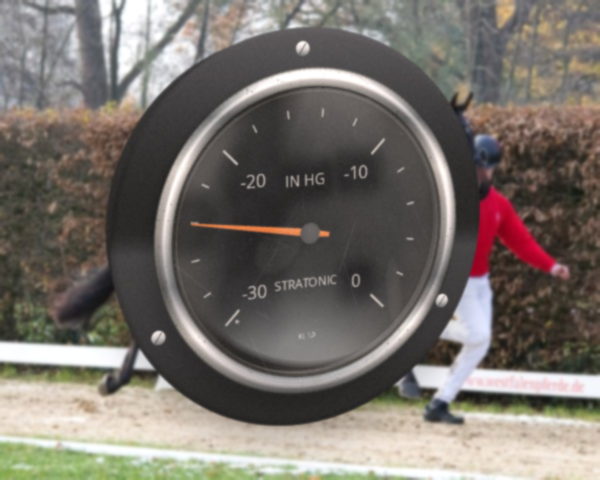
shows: value=-24 unit=inHg
